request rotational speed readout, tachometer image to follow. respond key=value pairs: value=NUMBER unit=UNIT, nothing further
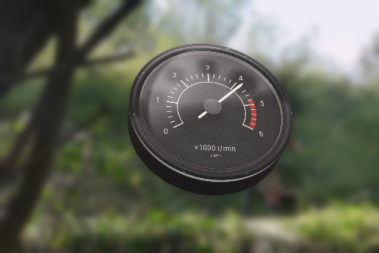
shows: value=4200 unit=rpm
